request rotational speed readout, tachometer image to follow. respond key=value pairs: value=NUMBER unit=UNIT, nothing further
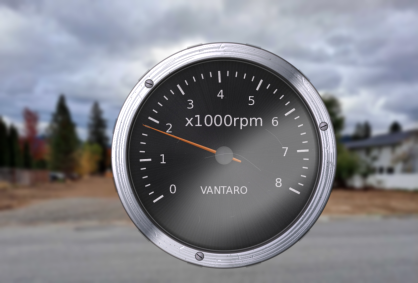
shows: value=1800 unit=rpm
